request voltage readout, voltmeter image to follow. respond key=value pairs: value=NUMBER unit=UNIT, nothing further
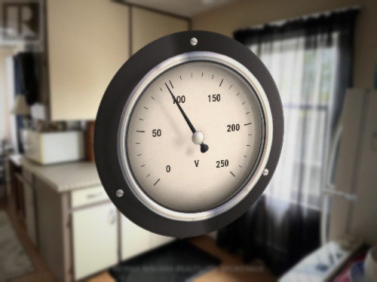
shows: value=95 unit=V
